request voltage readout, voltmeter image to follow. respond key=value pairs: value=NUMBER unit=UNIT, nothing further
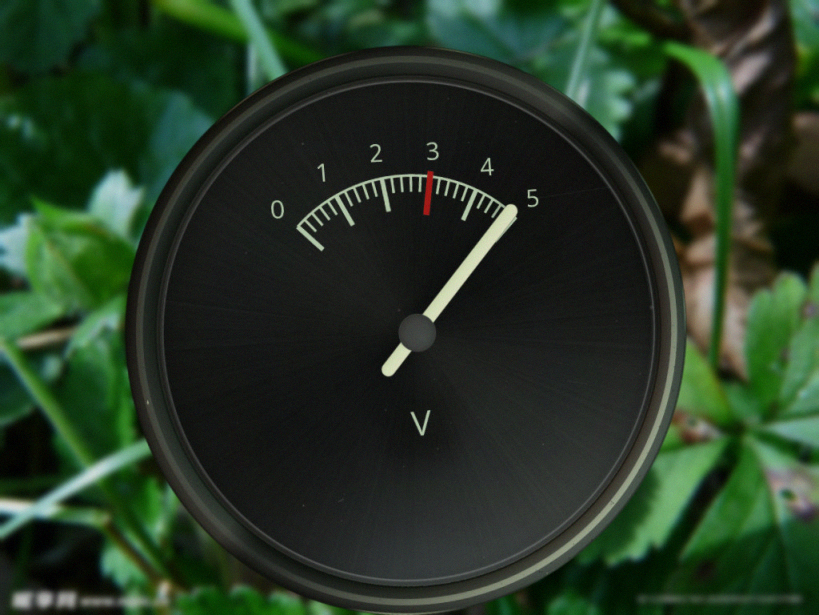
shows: value=4.8 unit=V
